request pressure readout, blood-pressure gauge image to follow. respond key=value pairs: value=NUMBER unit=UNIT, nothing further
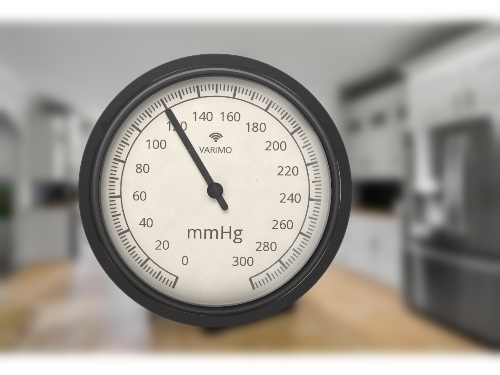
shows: value=120 unit=mmHg
